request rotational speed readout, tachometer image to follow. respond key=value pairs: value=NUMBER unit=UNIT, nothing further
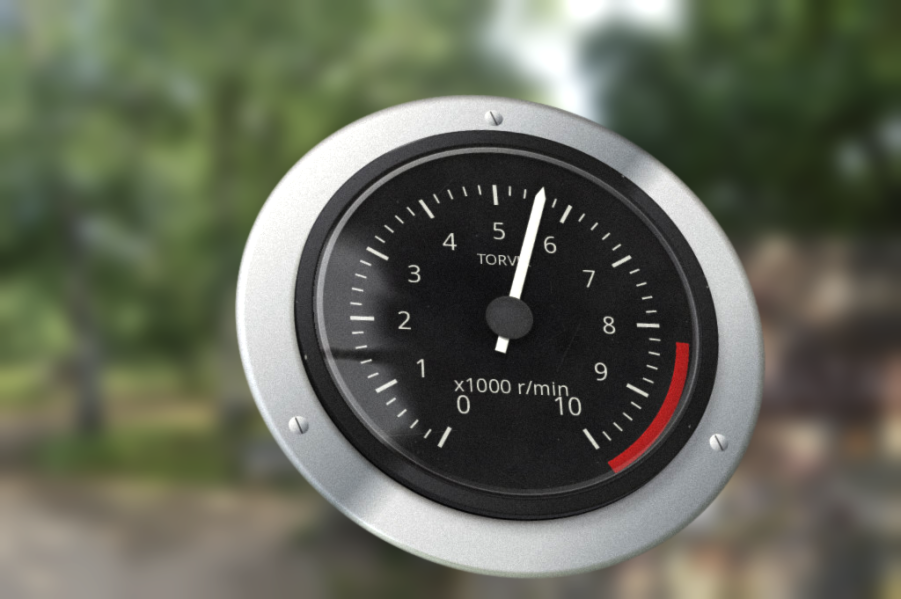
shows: value=5600 unit=rpm
